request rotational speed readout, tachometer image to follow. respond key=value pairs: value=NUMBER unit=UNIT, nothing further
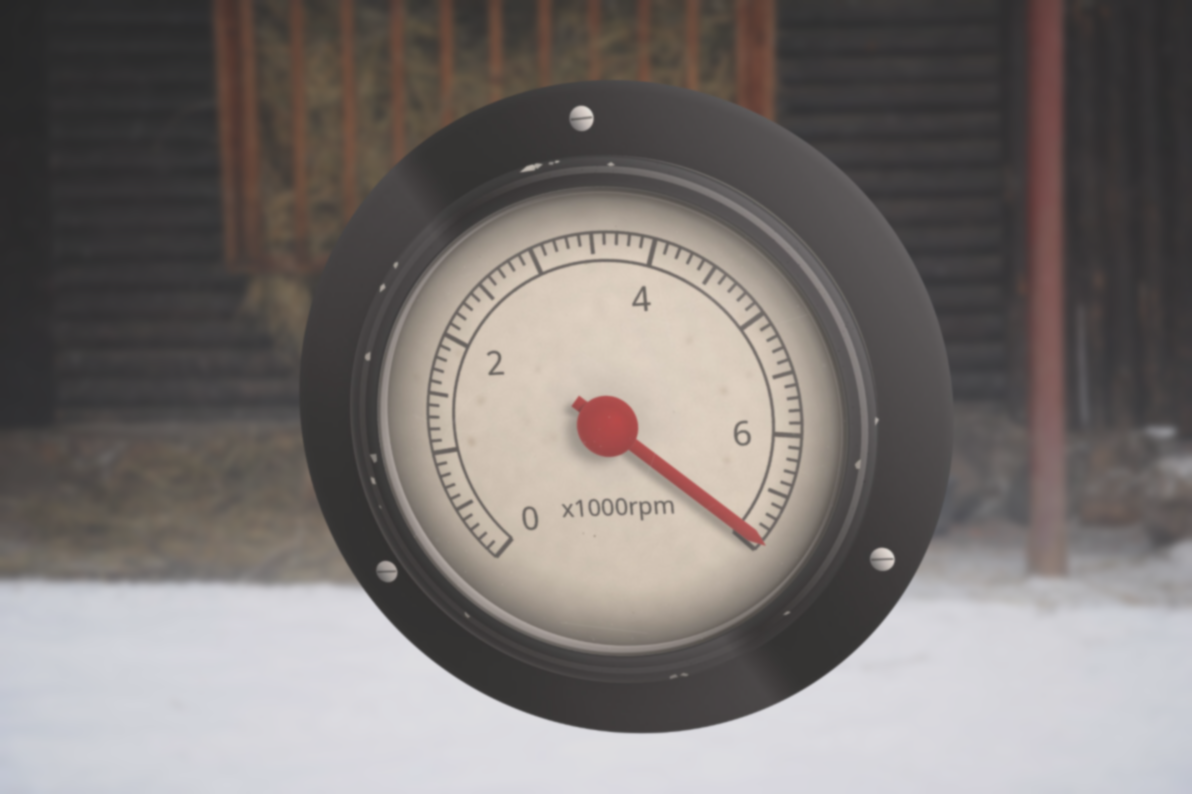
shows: value=6900 unit=rpm
